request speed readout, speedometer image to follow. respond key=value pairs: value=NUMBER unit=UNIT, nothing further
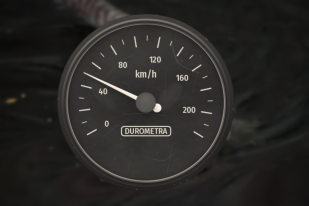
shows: value=50 unit=km/h
